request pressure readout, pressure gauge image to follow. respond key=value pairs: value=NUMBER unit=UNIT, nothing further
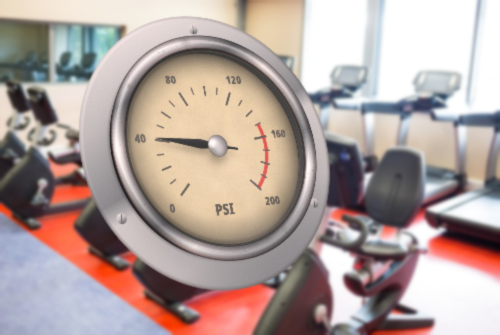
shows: value=40 unit=psi
